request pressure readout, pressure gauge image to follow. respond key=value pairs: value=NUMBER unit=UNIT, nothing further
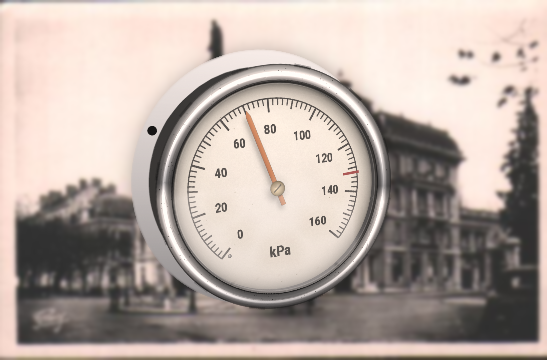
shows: value=70 unit=kPa
